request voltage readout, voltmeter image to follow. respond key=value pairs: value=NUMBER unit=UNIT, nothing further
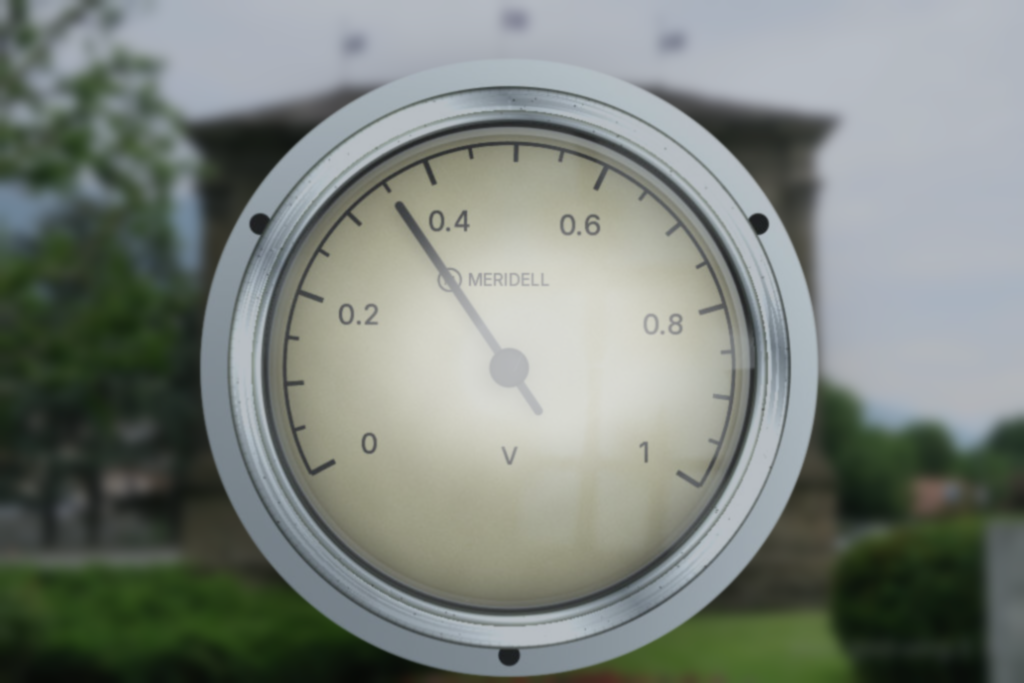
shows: value=0.35 unit=V
